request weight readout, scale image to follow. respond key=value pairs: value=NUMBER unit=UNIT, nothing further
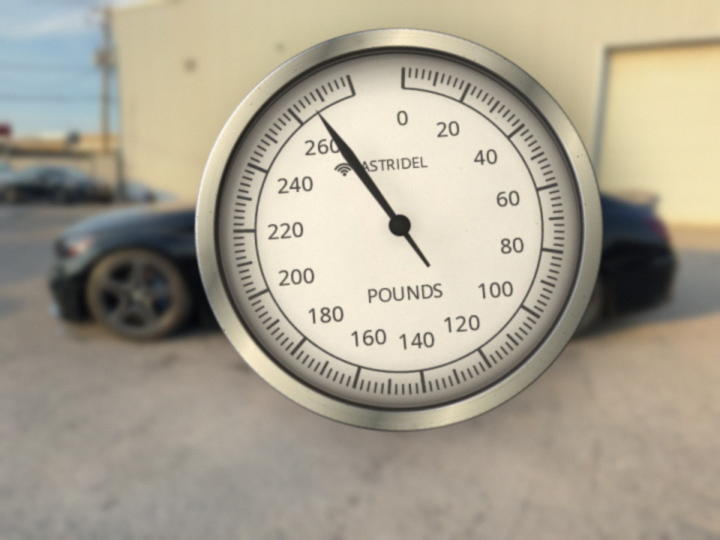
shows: value=266 unit=lb
